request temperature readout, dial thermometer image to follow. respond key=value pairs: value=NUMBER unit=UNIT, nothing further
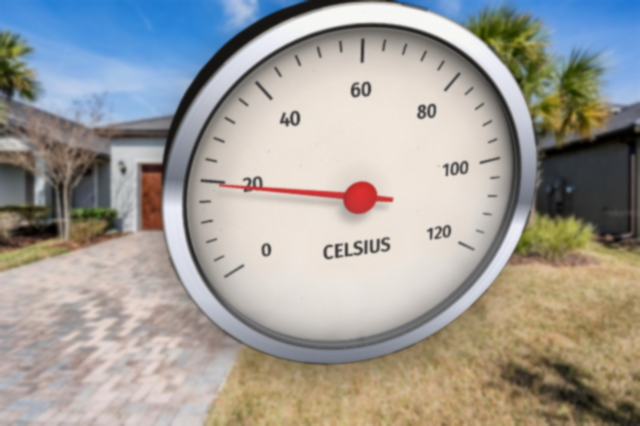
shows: value=20 unit=°C
